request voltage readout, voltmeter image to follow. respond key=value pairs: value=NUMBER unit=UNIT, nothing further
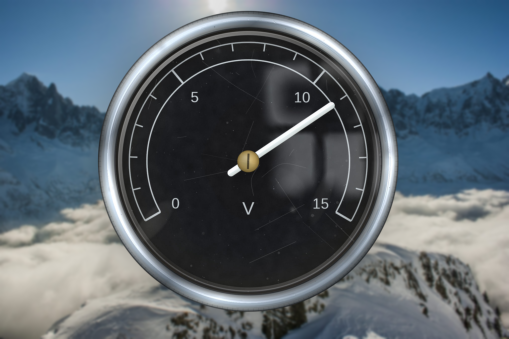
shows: value=11 unit=V
